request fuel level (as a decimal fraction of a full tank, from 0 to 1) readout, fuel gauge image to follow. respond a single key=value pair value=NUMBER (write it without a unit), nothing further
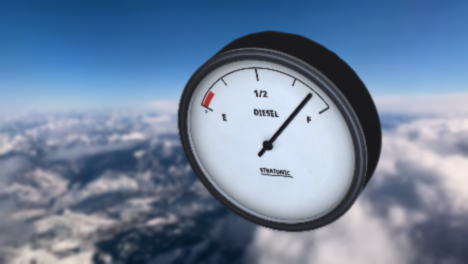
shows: value=0.875
